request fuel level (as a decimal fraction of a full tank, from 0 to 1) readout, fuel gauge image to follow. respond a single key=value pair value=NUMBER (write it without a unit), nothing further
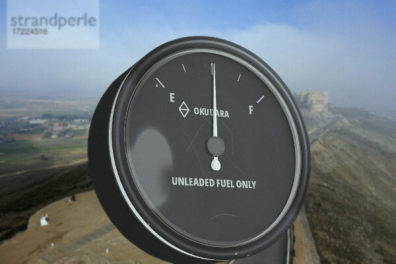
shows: value=0.5
